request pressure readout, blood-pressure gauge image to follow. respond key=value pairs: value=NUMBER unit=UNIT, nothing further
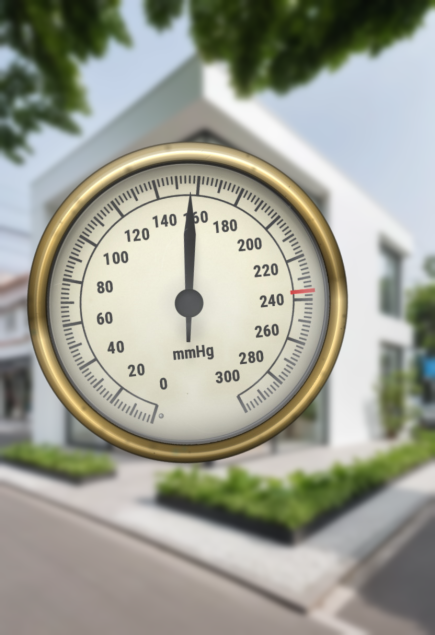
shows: value=156 unit=mmHg
